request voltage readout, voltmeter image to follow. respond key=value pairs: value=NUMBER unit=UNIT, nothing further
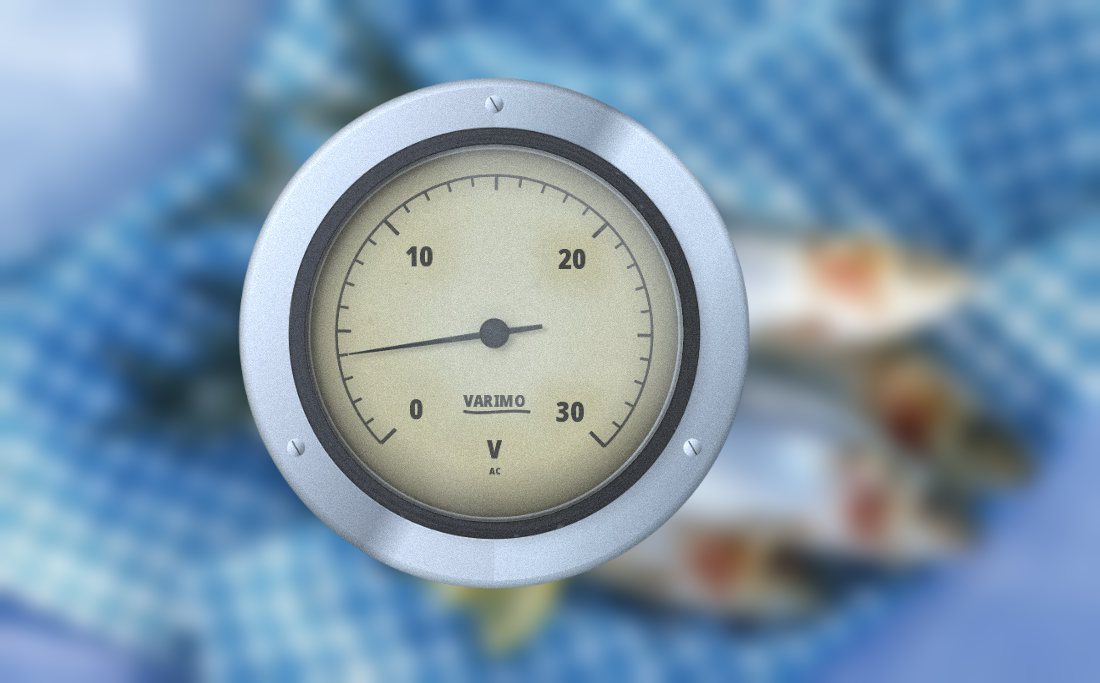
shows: value=4 unit=V
